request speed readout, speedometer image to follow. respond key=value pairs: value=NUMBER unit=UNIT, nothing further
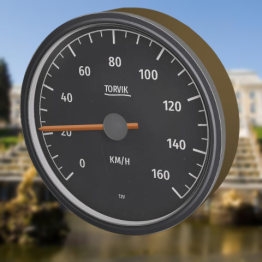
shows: value=22.5 unit=km/h
